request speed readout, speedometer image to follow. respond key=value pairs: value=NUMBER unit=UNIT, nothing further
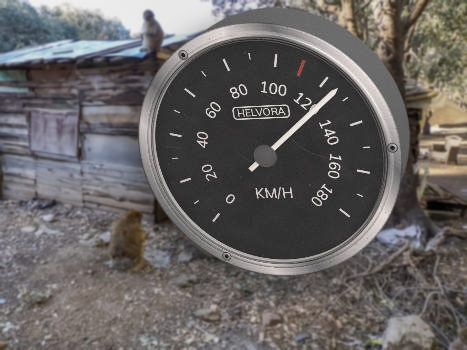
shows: value=125 unit=km/h
